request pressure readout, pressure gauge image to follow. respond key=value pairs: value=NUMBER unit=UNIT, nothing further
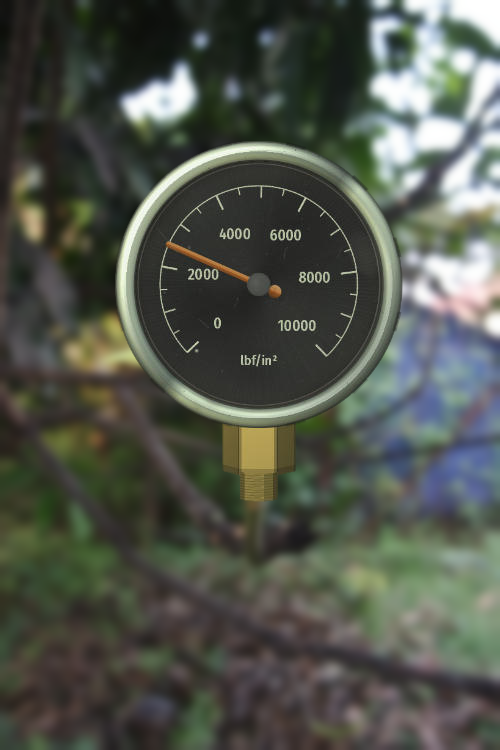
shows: value=2500 unit=psi
